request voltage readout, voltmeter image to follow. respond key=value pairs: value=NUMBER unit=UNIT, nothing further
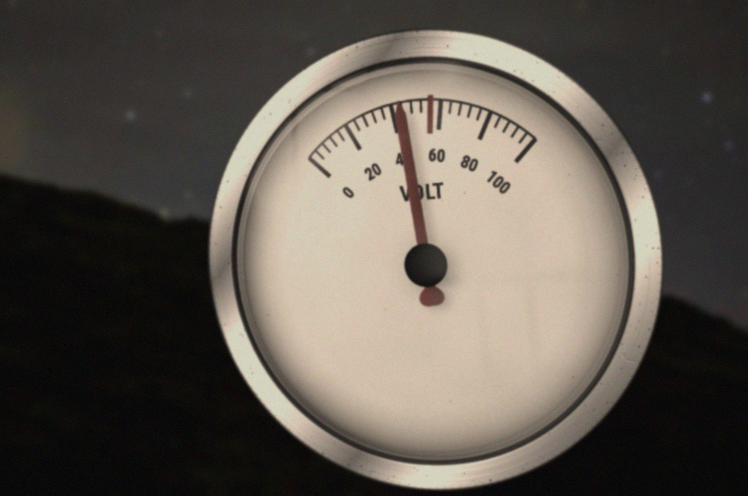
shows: value=44 unit=V
